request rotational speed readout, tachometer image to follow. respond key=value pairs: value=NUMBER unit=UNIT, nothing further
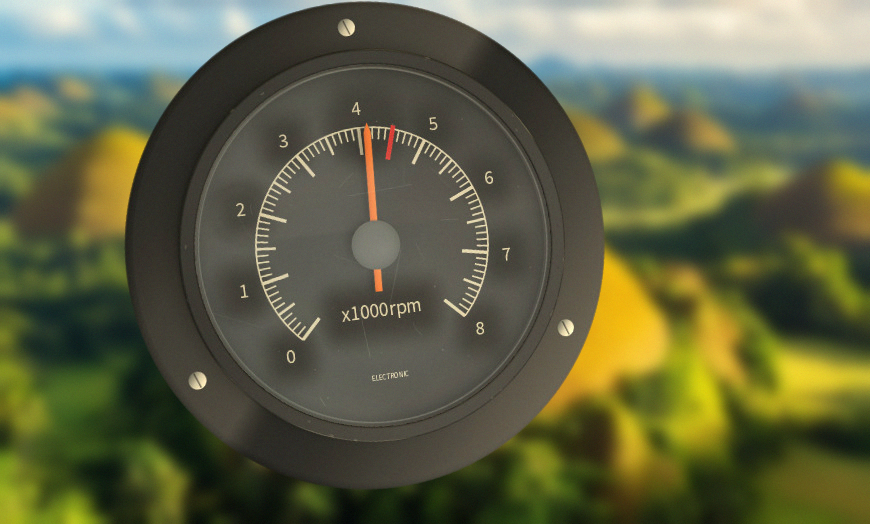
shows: value=4100 unit=rpm
